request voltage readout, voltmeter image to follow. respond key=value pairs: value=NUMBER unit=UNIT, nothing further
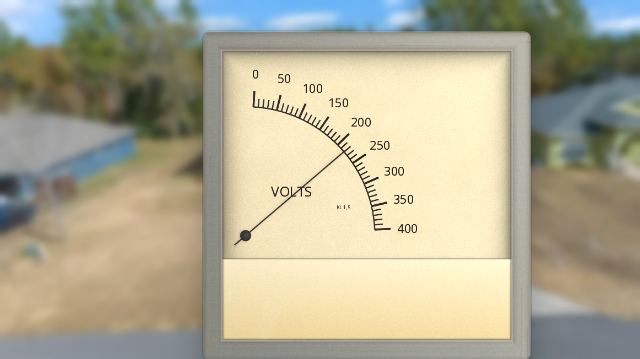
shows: value=220 unit=V
